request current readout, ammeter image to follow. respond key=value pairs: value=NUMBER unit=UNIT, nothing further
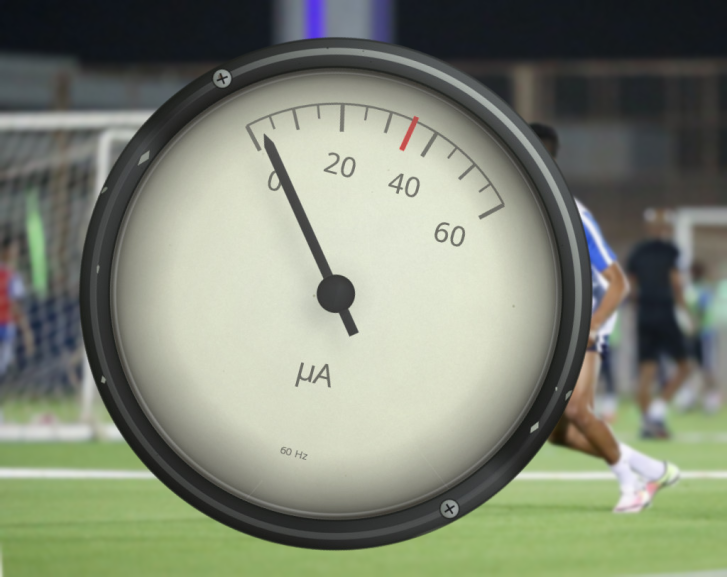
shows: value=2.5 unit=µA
